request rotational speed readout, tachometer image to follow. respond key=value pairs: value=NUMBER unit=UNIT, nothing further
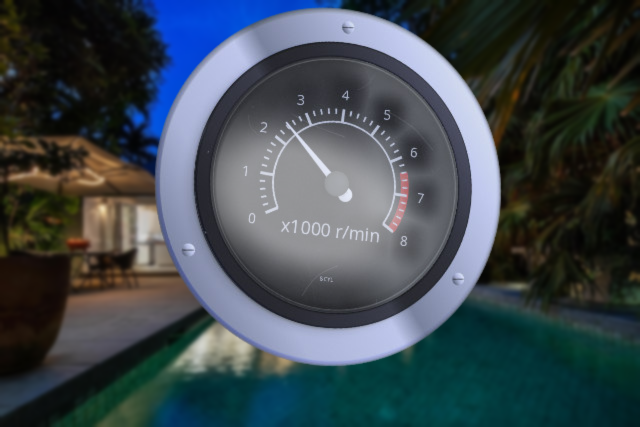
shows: value=2400 unit=rpm
